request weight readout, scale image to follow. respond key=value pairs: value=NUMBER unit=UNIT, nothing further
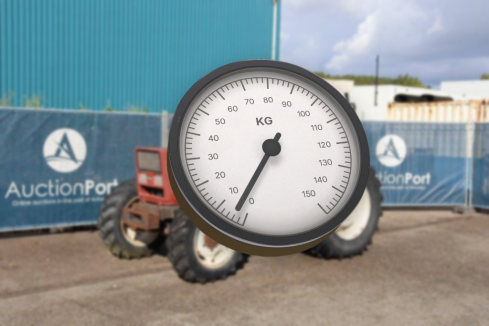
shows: value=4 unit=kg
